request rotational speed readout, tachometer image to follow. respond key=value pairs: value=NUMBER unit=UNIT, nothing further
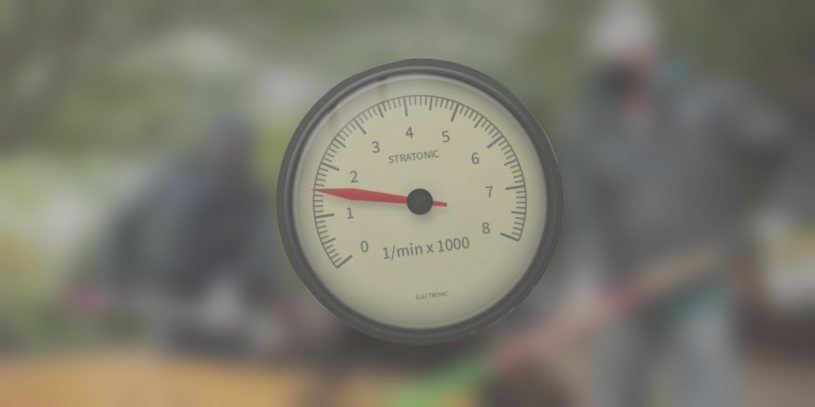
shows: value=1500 unit=rpm
